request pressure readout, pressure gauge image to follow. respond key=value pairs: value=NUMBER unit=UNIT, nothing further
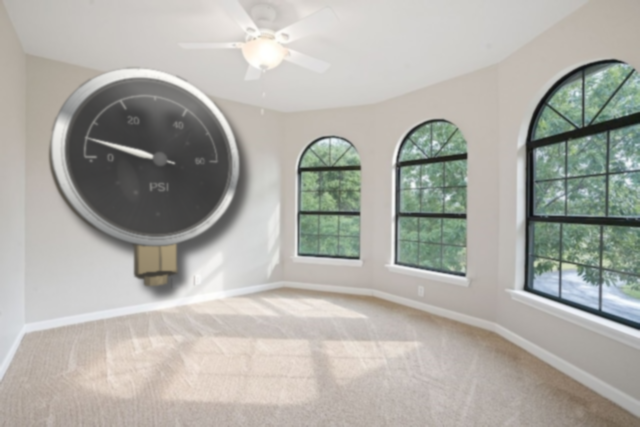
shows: value=5 unit=psi
